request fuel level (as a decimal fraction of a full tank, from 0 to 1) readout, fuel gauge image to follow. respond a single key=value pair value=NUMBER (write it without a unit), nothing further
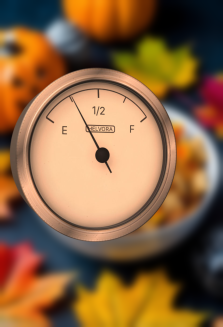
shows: value=0.25
